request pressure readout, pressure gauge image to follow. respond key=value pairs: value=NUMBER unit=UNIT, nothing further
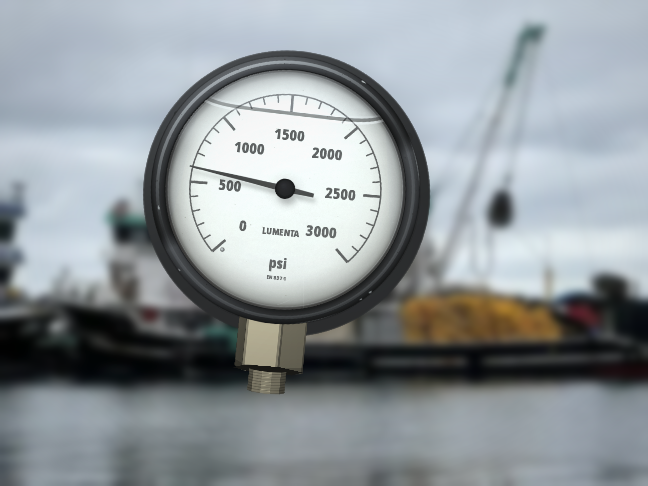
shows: value=600 unit=psi
